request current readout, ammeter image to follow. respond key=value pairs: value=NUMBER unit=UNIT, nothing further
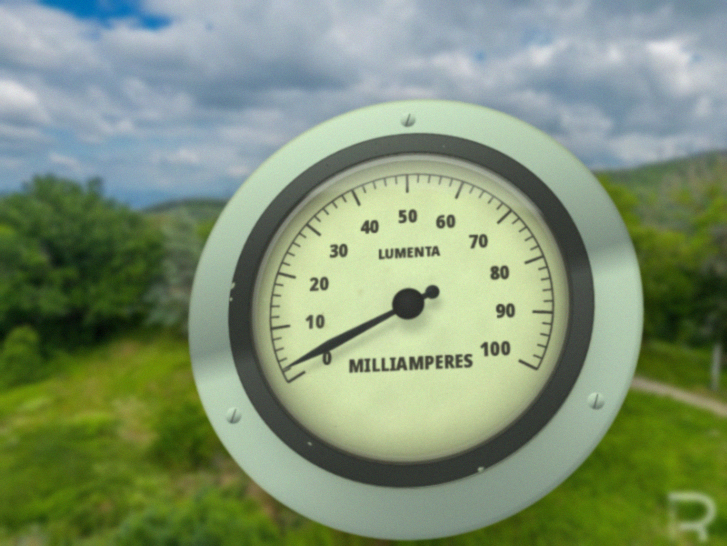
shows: value=2 unit=mA
